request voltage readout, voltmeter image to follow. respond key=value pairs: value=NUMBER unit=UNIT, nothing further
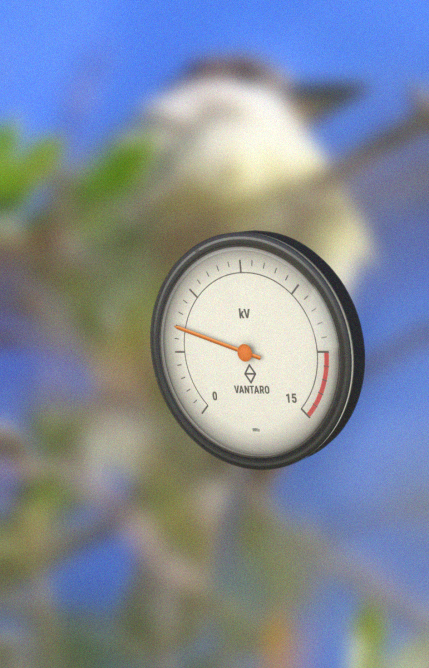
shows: value=3.5 unit=kV
